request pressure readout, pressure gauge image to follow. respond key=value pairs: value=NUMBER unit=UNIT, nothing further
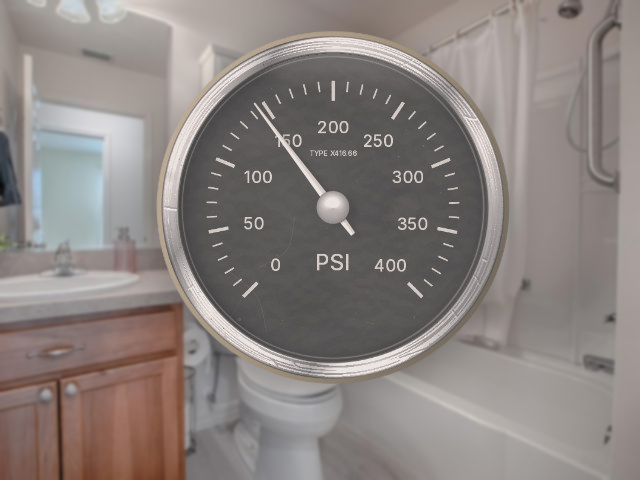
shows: value=145 unit=psi
